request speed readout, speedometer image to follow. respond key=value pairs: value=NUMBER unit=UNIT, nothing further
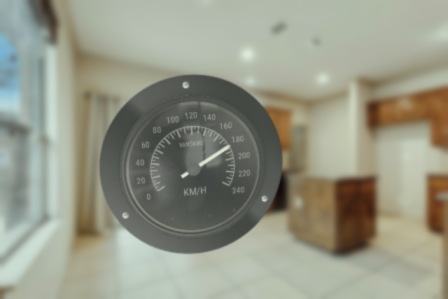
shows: value=180 unit=km/h
